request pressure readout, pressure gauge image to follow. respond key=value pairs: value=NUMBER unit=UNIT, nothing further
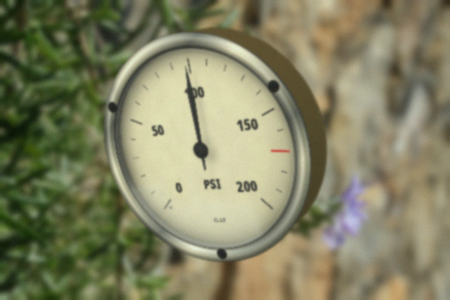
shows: value=100 unit=psi
